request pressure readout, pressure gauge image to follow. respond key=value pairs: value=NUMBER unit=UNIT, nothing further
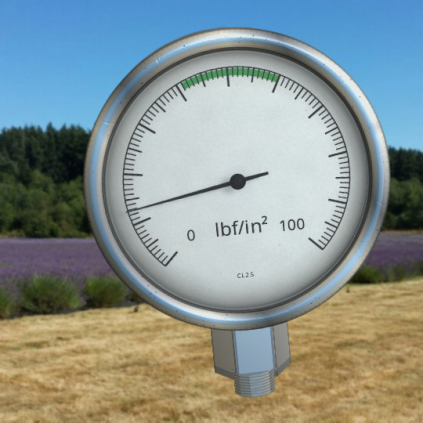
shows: value=13 unit=psi
